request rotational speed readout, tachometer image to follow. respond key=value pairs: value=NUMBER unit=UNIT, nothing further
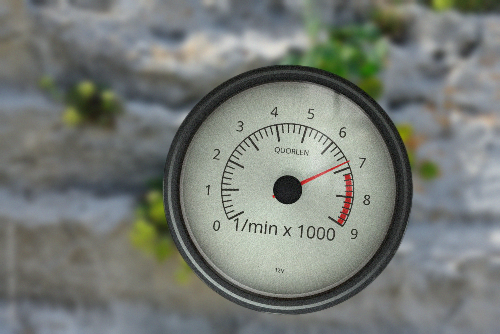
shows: value=6800 unit=rpm
